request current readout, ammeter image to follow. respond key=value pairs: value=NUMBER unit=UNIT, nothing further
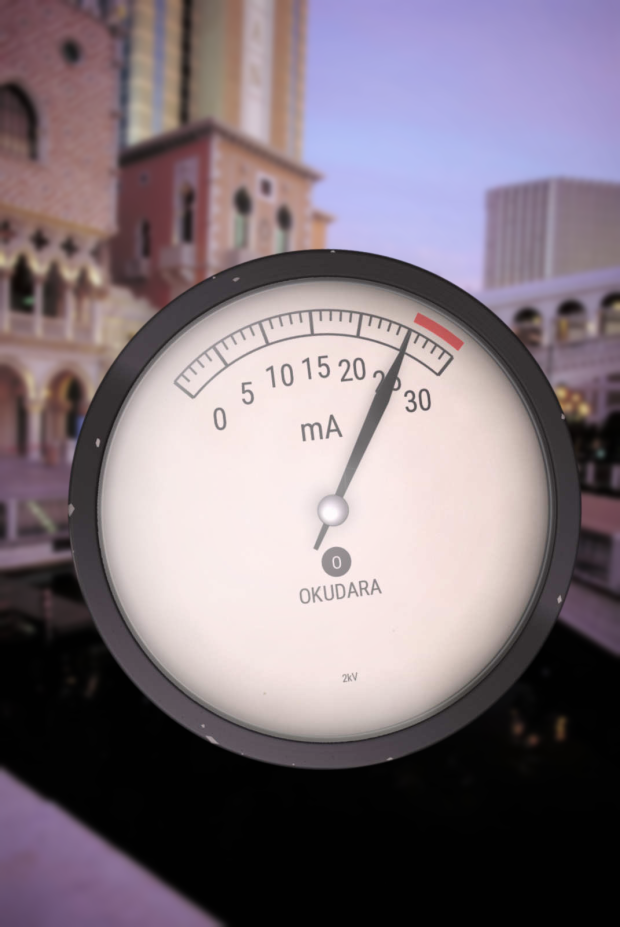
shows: value=25 unit=mA
